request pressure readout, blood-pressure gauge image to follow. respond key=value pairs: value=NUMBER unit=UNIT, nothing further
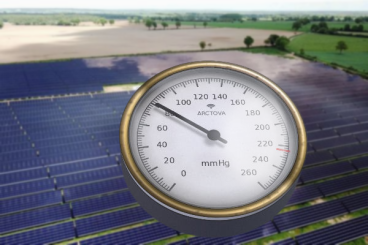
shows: value=80 unit=mmHg
